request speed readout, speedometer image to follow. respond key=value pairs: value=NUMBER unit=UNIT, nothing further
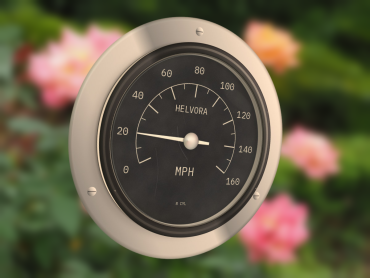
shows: value=20 unit=mph
